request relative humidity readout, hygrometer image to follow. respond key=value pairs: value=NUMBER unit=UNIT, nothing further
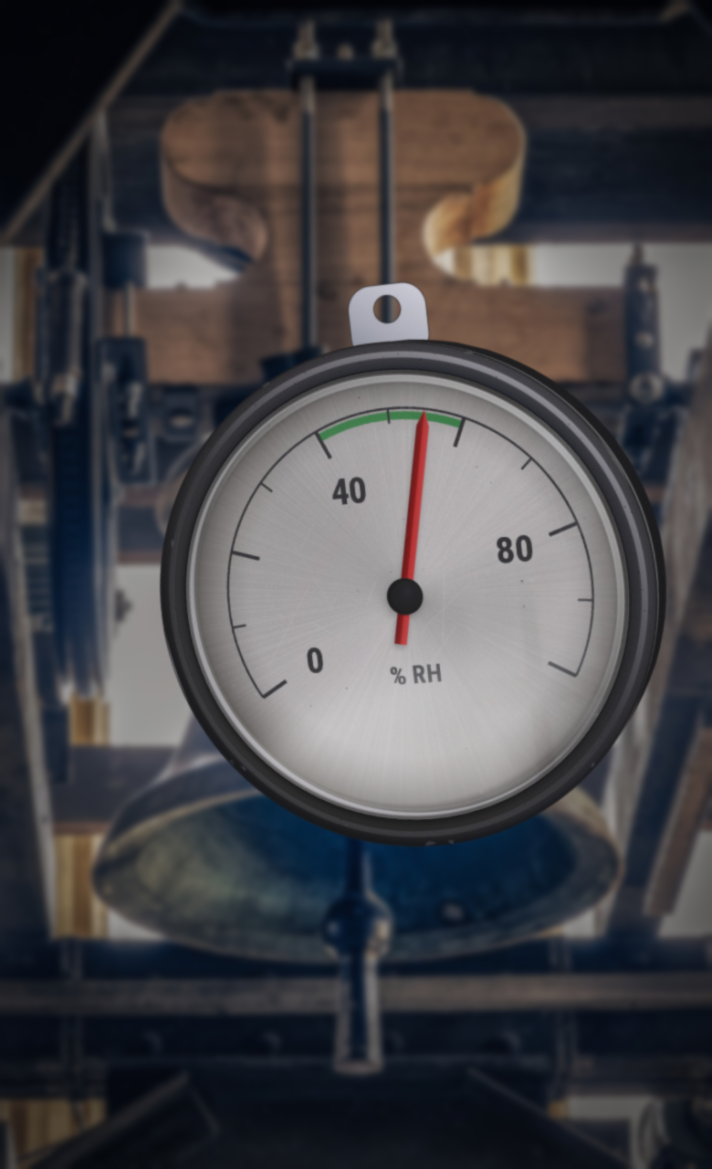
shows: value=55 unit=%
